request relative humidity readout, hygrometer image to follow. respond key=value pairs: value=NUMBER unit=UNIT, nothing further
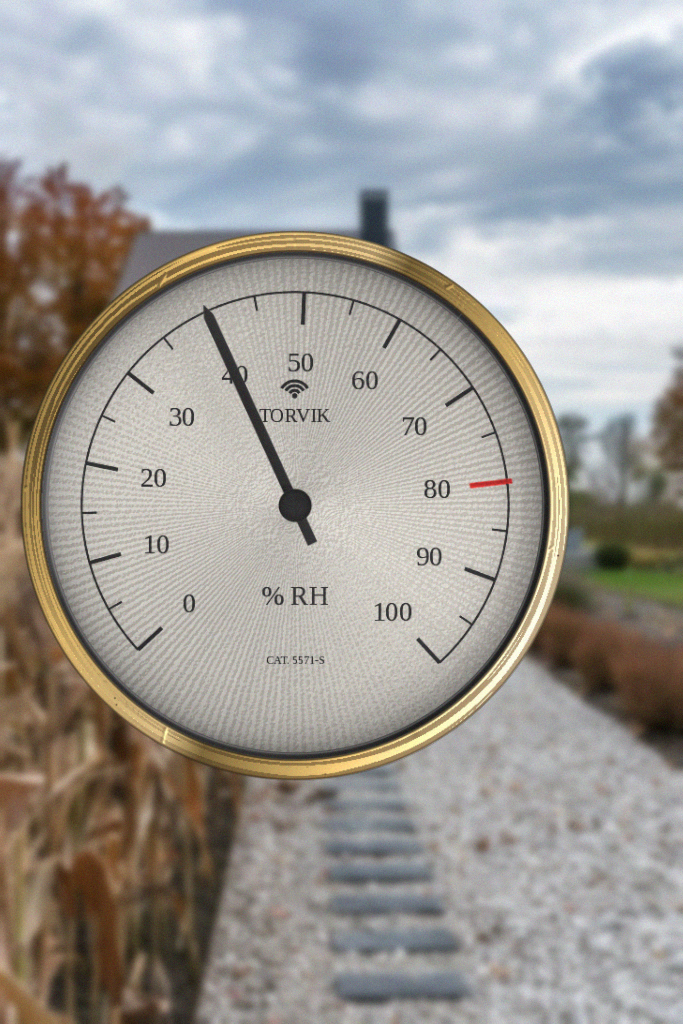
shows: value=40 unit=%
